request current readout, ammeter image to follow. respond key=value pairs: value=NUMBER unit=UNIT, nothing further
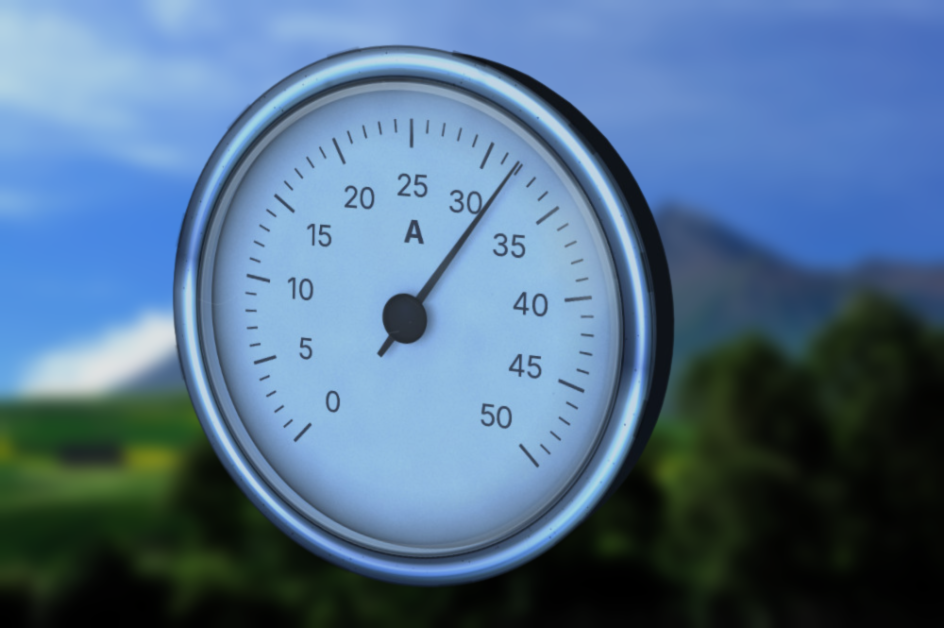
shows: value=32 unit=A
